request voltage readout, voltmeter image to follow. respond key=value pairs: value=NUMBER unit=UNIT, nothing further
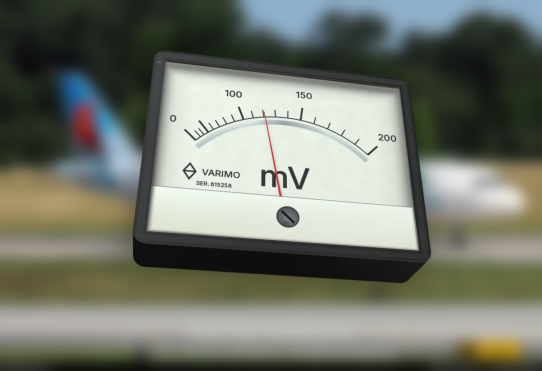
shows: value=120 unit=mV
